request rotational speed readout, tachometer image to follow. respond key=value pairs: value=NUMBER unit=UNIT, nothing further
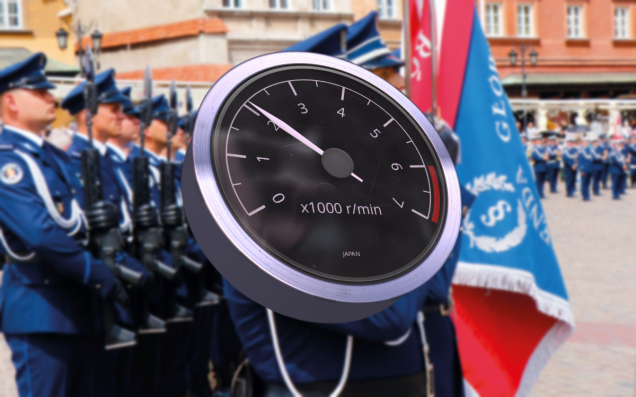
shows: value=2000 unit=rpm
